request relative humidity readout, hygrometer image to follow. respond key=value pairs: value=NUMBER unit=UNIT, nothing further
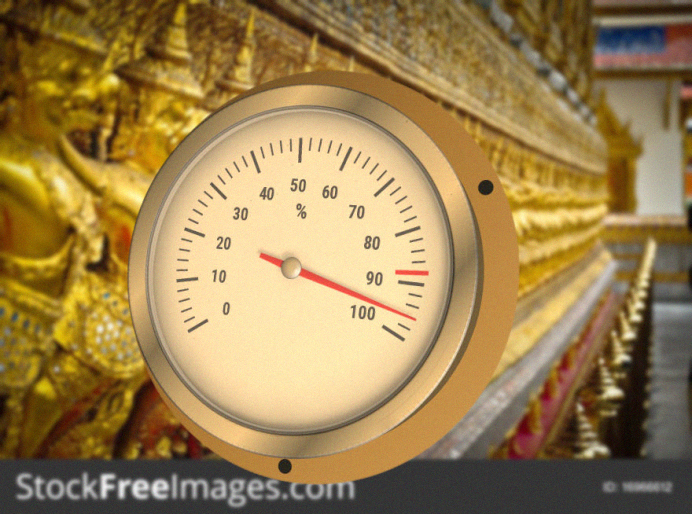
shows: value=96 unit=%
